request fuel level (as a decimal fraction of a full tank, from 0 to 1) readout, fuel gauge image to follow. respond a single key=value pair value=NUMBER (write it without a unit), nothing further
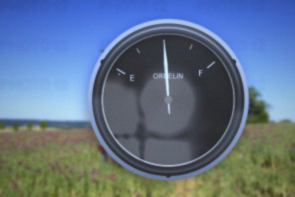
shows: value=0.5
